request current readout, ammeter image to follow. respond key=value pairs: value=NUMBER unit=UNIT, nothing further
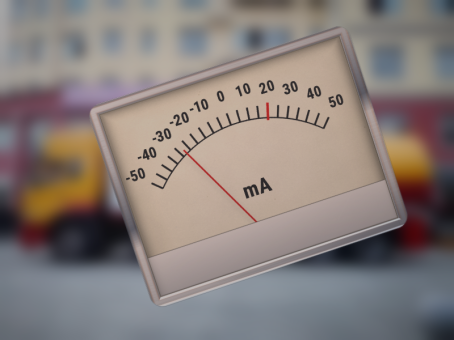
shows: value=-27.5 unit=mA
